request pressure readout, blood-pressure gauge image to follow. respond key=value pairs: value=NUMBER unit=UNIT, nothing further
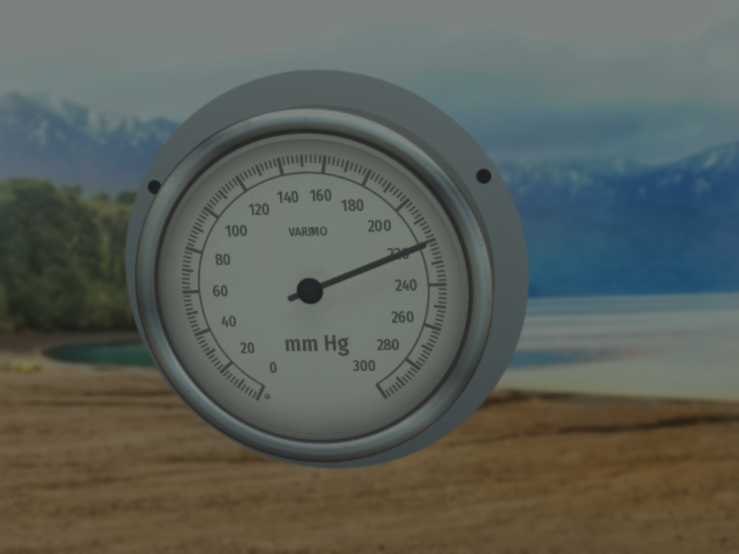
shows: value=220 unit=mmHg
